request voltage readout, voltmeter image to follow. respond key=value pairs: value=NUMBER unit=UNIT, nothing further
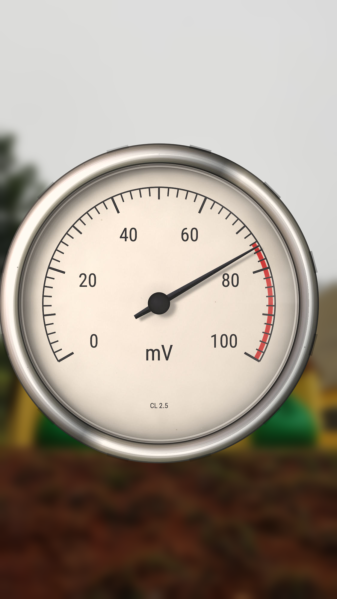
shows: value=75 unit=mV
